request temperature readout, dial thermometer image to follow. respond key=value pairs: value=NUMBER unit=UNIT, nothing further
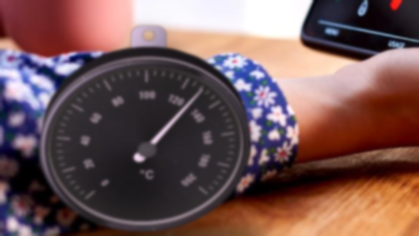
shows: value=128 unit=°C
